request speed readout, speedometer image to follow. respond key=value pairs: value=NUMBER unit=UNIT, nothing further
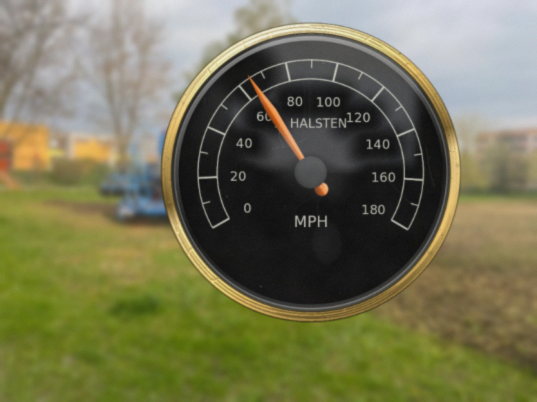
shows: value=65 unit=mph
